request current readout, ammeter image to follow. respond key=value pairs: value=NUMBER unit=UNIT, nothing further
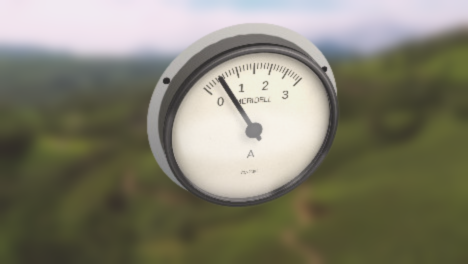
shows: value=0.5 unit=A
